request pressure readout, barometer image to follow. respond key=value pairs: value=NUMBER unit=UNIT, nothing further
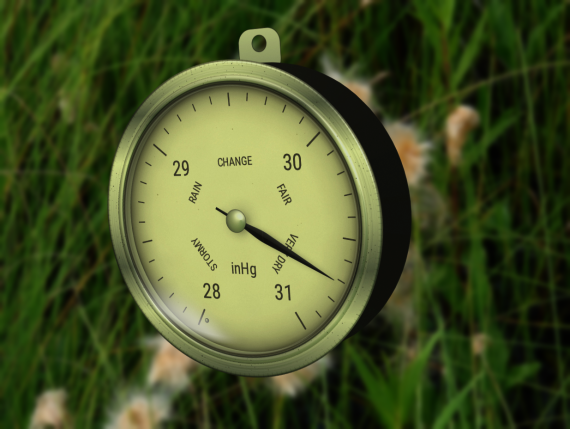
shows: value=30.7 unit=inHg
